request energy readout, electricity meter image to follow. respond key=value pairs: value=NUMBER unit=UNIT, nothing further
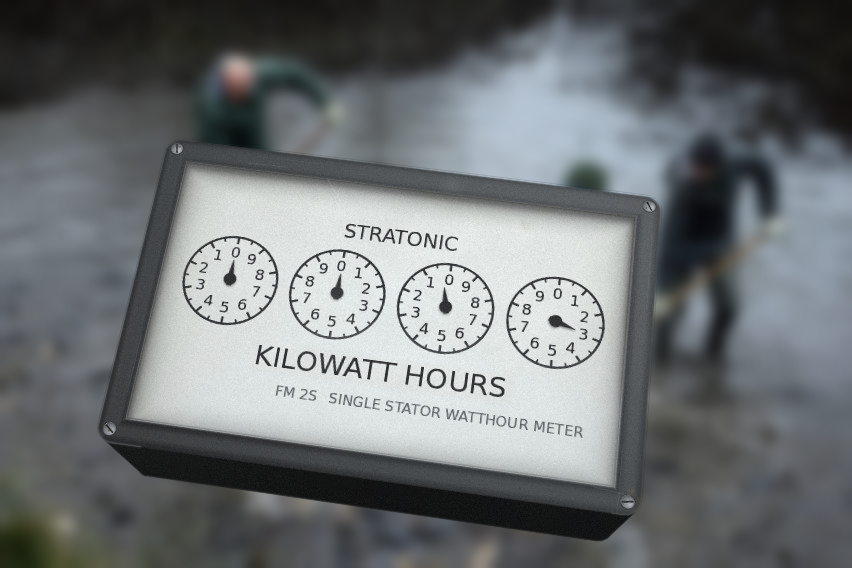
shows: value=3 unit=kWh
